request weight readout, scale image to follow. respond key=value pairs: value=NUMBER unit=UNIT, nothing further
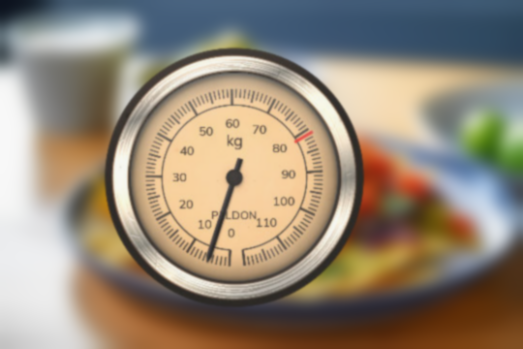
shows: value=5 unit=kg
